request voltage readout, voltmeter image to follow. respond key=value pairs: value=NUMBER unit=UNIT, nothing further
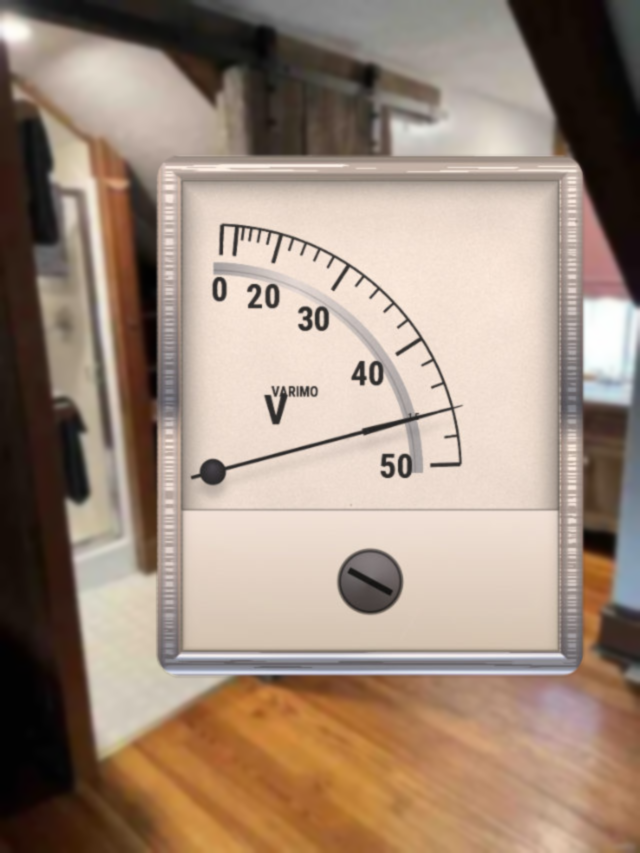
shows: value=46 unit=V
